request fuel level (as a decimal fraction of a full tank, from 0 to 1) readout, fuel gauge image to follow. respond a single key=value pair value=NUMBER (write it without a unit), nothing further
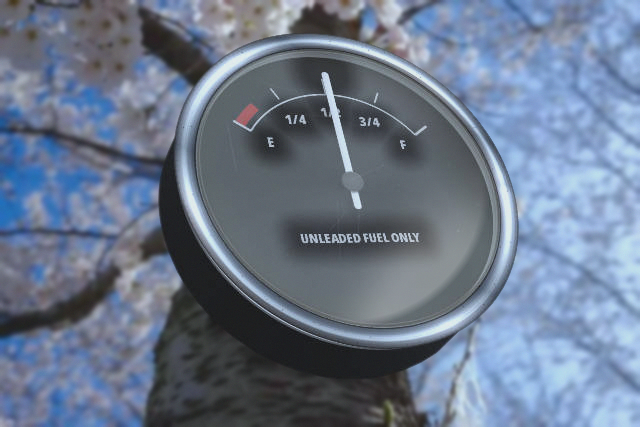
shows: value=0.5
